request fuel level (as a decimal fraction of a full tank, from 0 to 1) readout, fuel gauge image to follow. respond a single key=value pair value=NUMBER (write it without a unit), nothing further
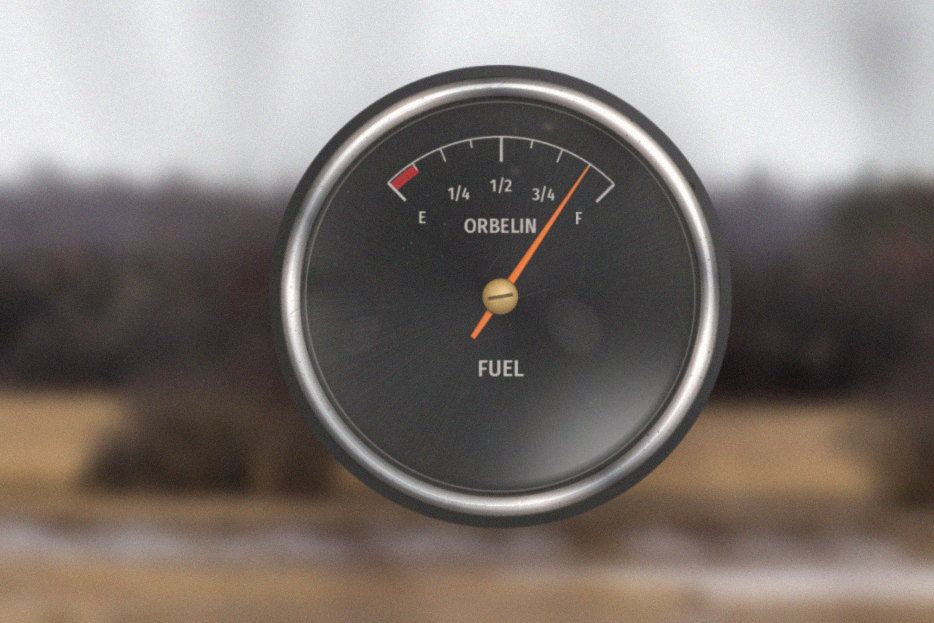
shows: value=0.875
